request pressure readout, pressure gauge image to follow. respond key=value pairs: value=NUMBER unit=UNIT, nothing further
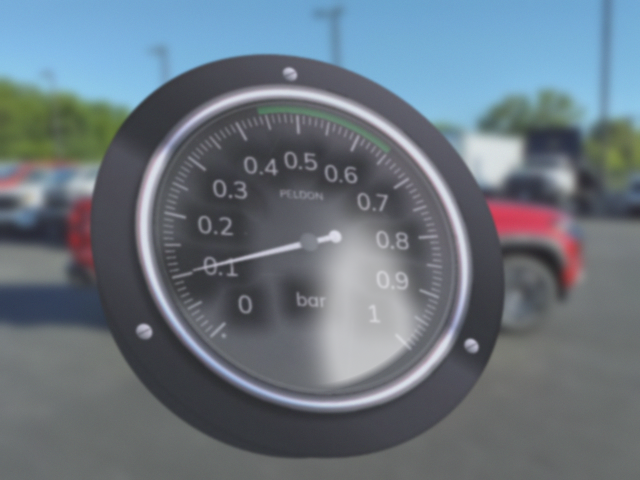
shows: value=0.1 unit=bar
